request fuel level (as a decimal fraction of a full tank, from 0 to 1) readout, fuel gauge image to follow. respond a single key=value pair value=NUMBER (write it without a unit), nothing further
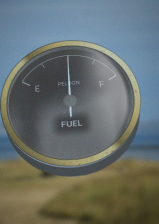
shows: value=0.5
